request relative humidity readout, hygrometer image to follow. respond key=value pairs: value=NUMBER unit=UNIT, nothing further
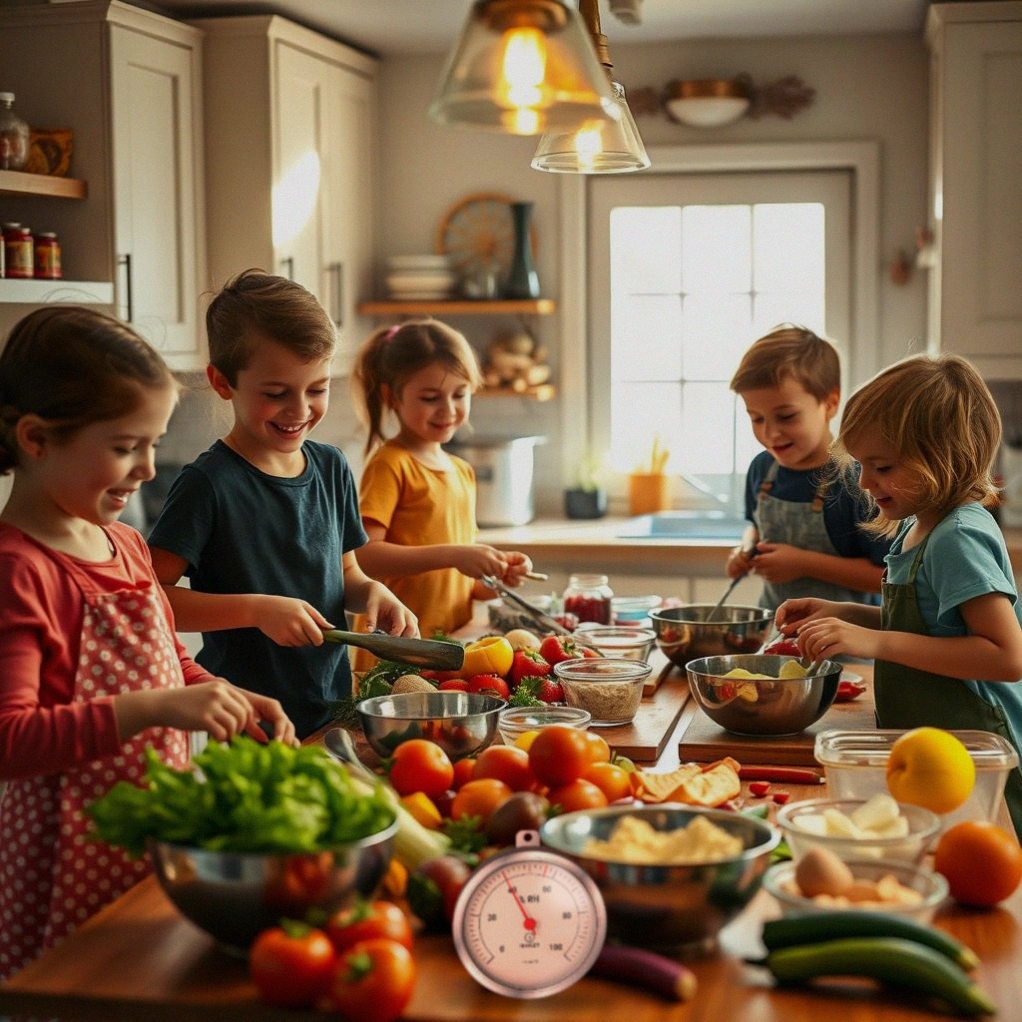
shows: value=40 unit=%
